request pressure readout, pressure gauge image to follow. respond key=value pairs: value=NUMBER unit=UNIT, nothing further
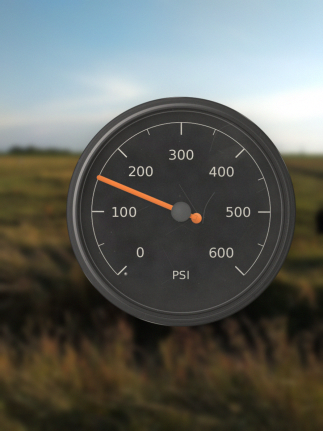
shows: value=150 unit=psi
